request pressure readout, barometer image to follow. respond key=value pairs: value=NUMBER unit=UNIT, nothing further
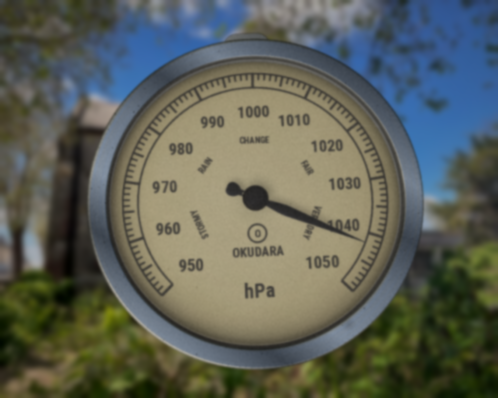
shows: value=1042 unit=hPa
